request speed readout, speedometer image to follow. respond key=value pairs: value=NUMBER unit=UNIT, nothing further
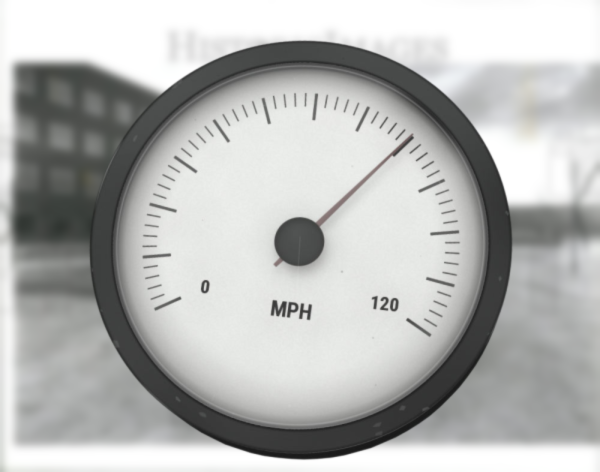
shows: value=80 unit=mph
